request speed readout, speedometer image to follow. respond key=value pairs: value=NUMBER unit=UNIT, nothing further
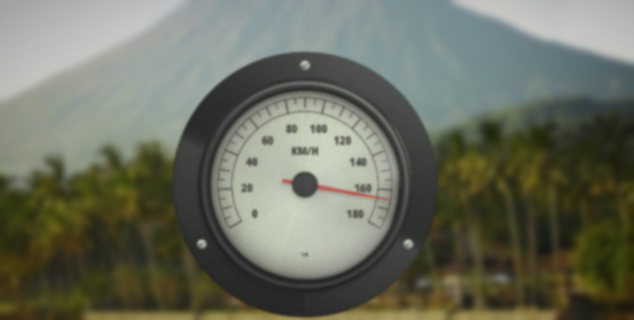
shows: value=165 unit=km/h
